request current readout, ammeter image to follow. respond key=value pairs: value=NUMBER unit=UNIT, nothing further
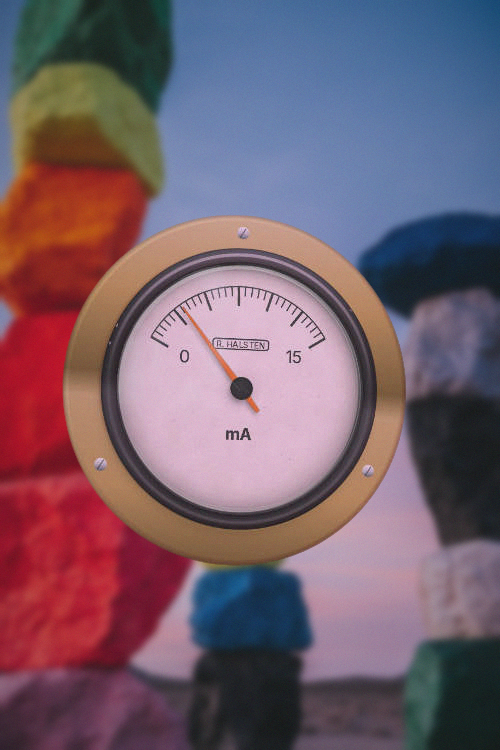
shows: value=3 unit=mA
